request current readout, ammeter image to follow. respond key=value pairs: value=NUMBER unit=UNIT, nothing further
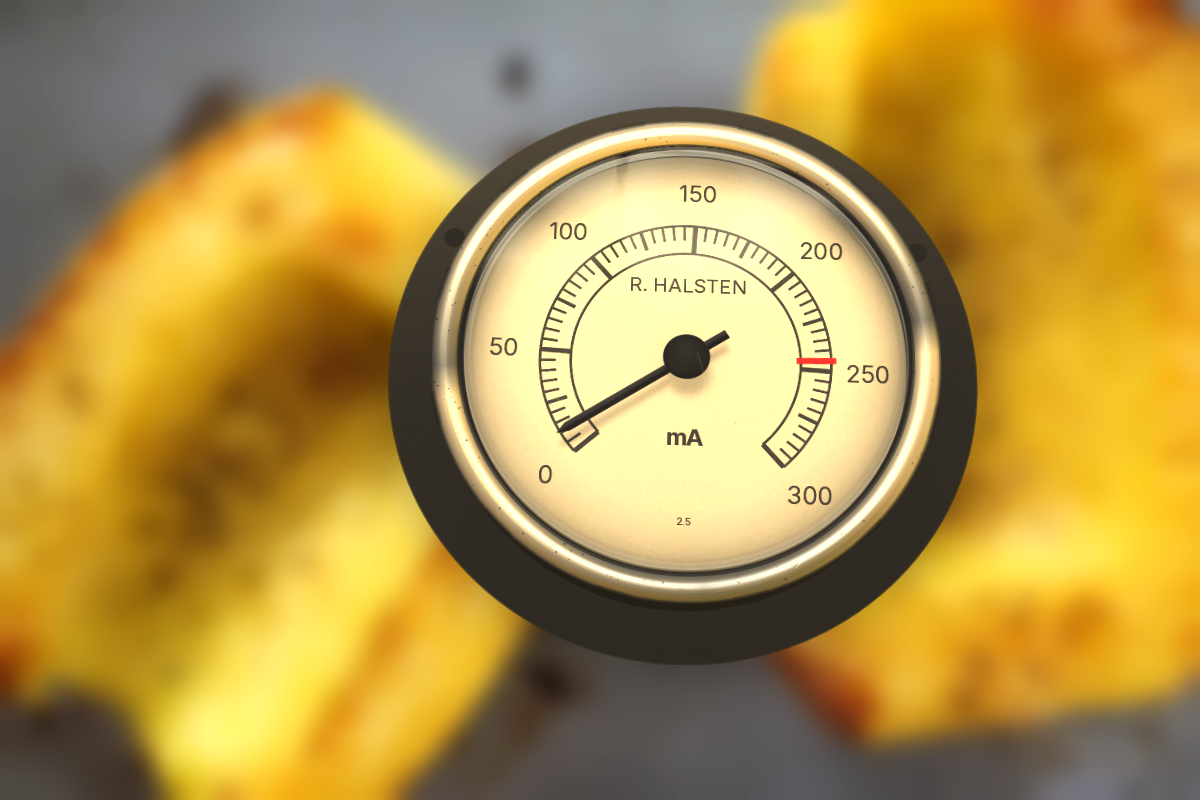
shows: value=10 unit=mA
